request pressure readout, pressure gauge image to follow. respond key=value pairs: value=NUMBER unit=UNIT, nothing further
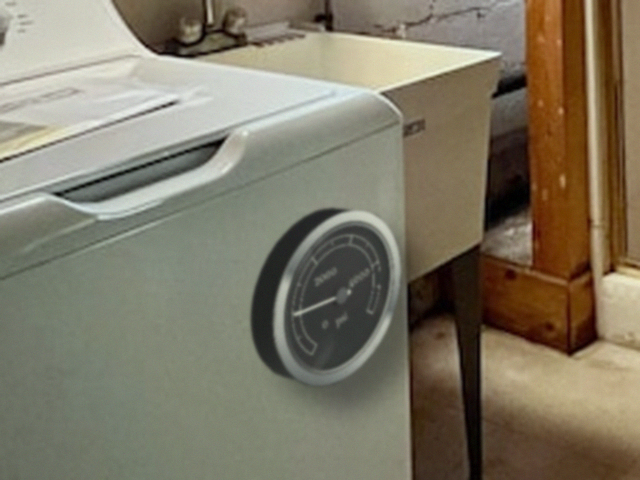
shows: value=1000 unit=psi
